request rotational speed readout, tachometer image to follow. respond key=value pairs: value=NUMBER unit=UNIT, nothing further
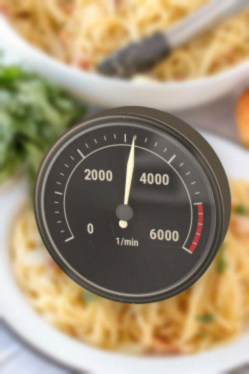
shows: value=3200 unit=rpm
